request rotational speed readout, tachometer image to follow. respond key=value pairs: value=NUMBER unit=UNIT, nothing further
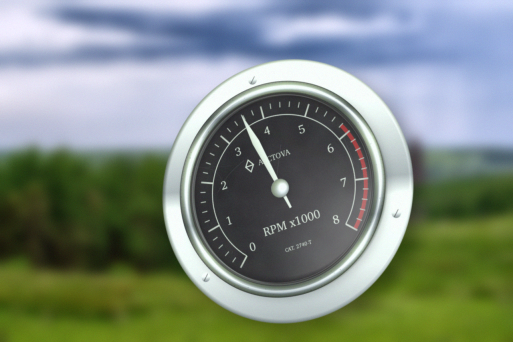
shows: value=3600 unit=rpm
